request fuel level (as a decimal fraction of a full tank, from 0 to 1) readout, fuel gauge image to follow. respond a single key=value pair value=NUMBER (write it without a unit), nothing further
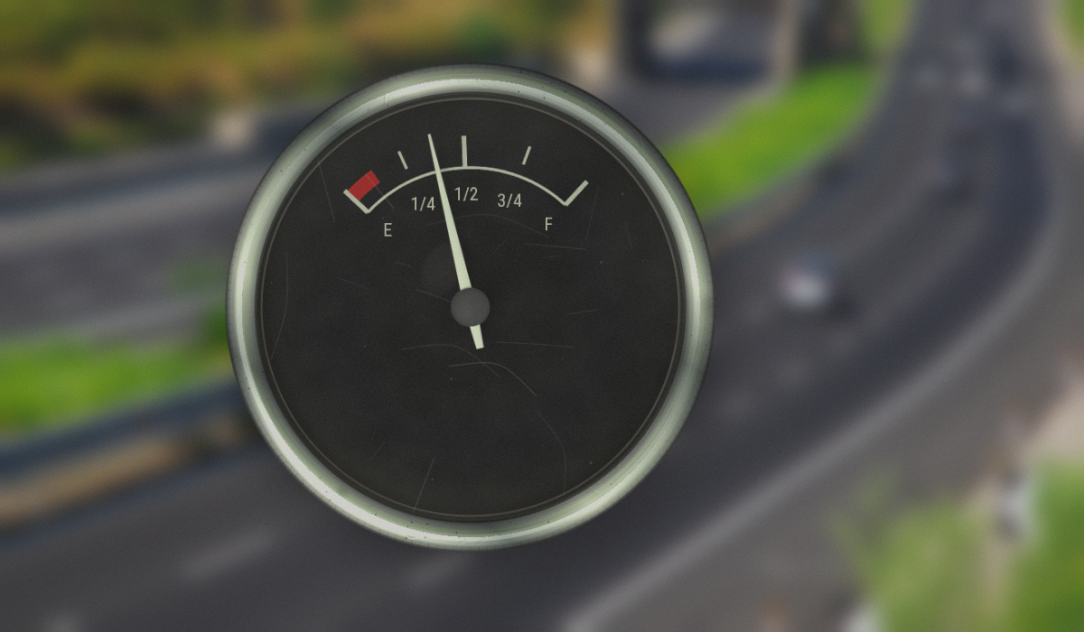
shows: value=0.375
